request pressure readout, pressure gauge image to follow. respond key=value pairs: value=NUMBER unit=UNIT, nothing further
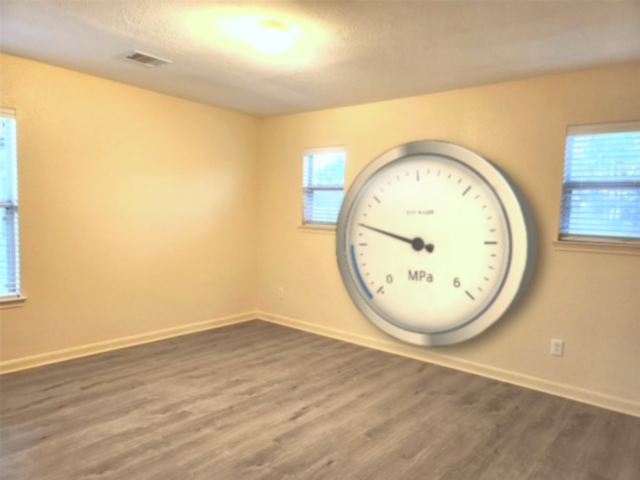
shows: value=1.4 unit=MPa
